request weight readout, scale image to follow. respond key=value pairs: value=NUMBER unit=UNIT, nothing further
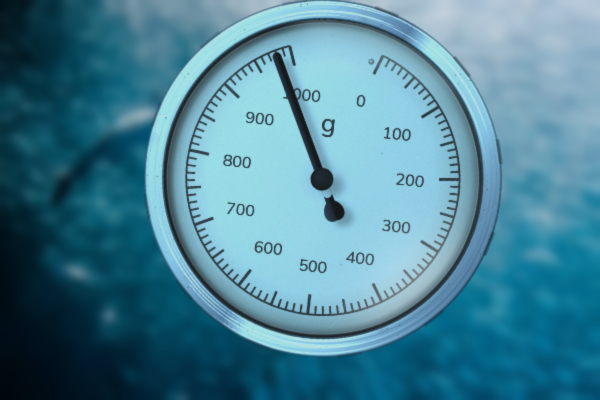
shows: value=980 unit=g
